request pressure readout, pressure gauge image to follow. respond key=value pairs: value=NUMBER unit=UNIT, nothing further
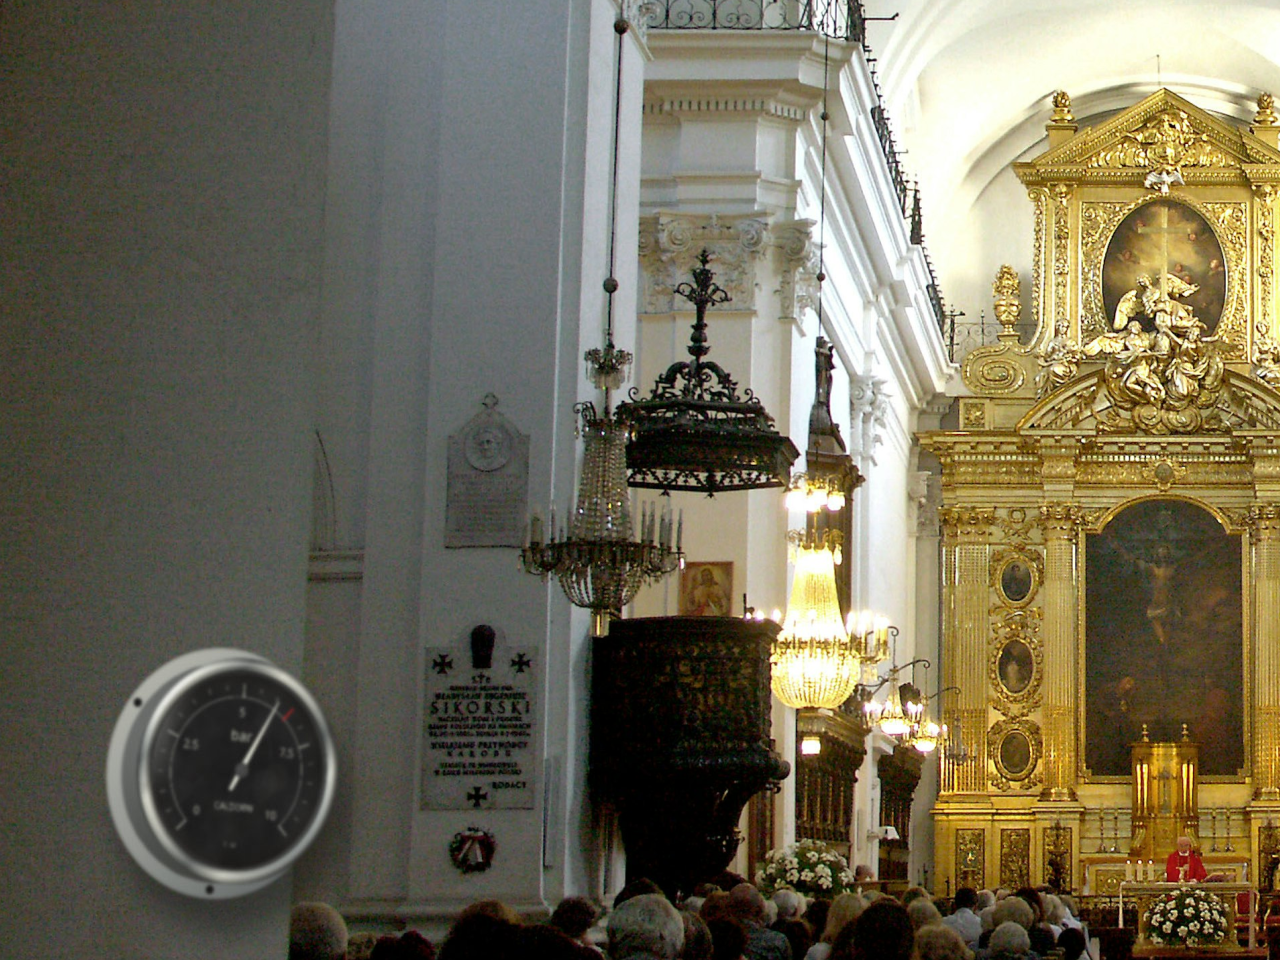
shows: value=6 unit=bar
